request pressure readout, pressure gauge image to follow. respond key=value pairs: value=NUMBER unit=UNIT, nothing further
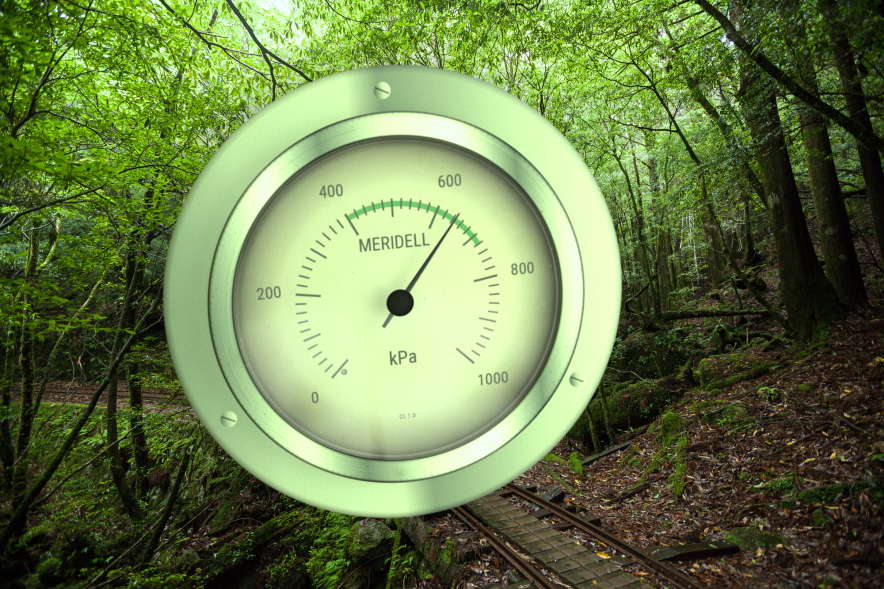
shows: value=640 unit=kPa
